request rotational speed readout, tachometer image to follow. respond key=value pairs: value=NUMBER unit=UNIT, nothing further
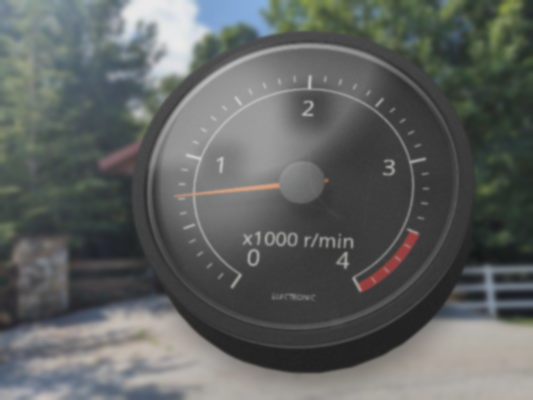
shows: value=700 unit=rpm
